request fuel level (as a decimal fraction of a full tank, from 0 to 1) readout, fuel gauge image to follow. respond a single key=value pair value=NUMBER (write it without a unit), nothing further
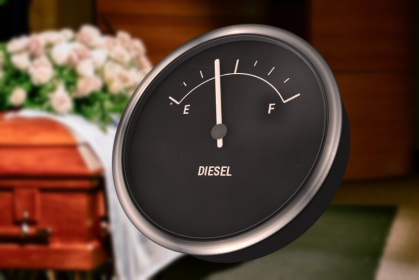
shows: value=0.375
